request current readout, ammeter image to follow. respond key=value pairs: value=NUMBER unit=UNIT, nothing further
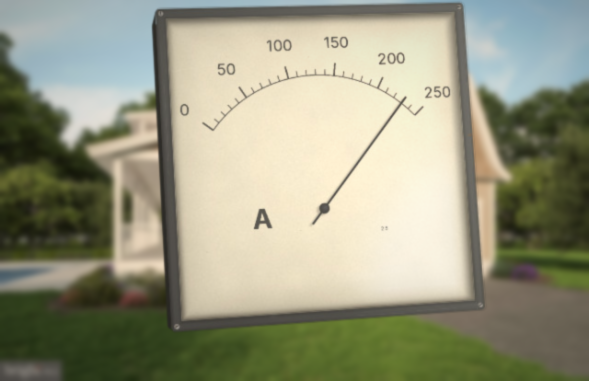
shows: value=230 unit=A
